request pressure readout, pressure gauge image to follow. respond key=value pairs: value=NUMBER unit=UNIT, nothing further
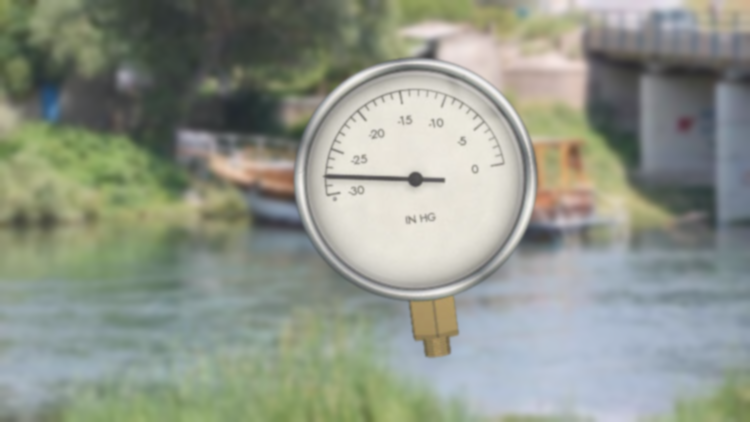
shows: value=-28 unit=inHg
